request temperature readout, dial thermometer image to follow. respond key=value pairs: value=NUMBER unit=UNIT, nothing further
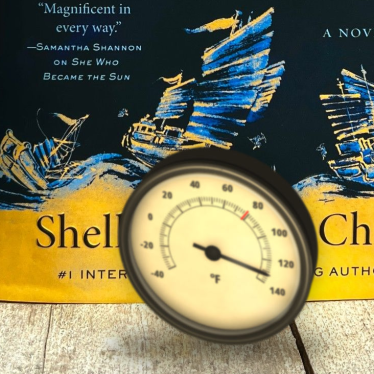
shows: value=130 unit=°F
